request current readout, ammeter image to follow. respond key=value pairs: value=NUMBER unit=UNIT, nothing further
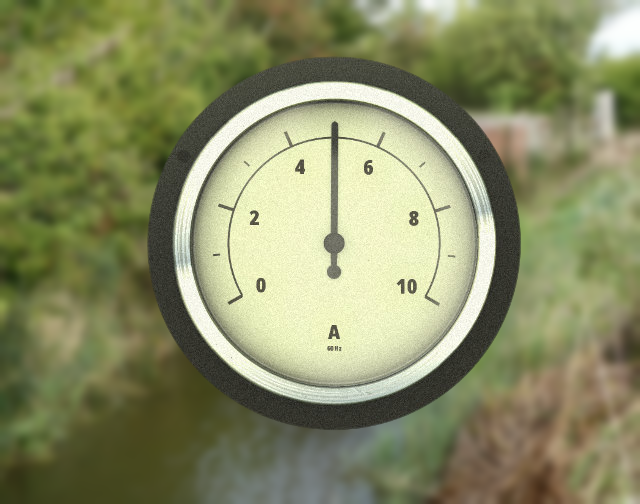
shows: value=5 unit=A
